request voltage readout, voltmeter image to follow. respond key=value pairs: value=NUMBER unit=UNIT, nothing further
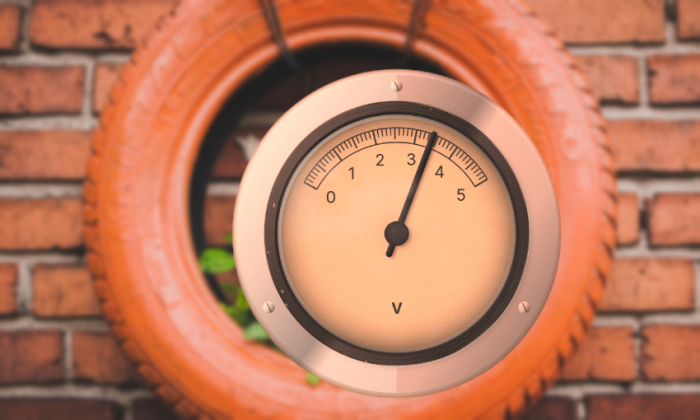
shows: value=3.4 unit=V
